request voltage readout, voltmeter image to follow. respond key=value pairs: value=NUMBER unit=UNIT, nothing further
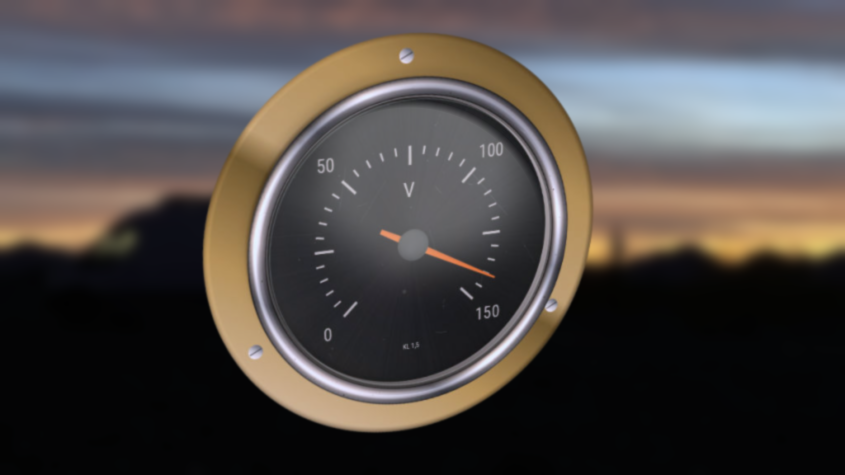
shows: value=140 unit=V
